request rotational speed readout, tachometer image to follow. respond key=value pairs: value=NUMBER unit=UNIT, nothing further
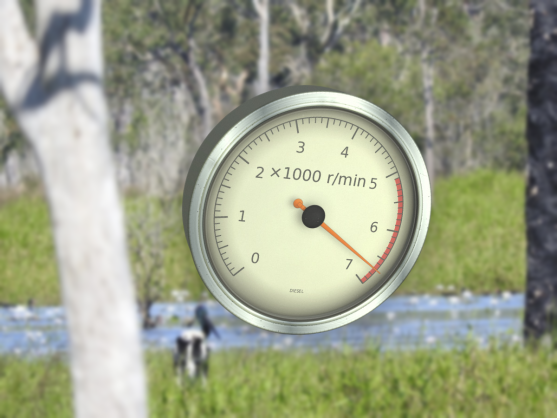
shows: value=6700 unit=rpm
